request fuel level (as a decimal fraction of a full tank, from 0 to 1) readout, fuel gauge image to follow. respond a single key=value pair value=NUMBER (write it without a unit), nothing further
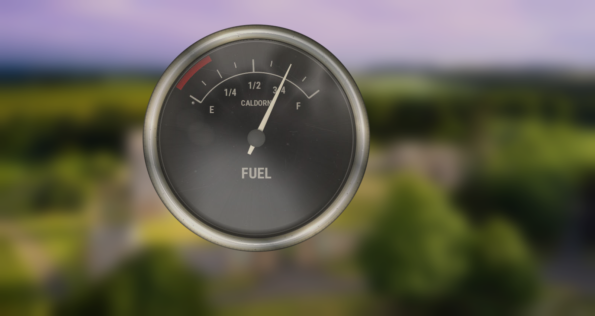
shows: value=0.75
